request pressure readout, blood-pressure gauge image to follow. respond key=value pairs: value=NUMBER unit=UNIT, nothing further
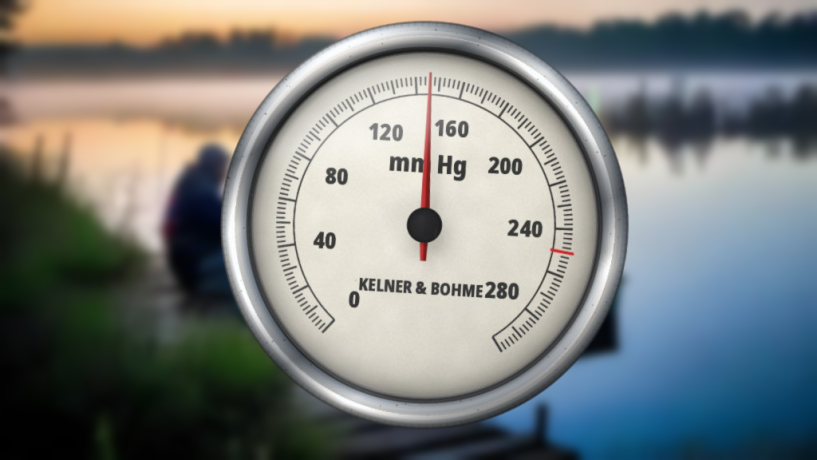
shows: value=146 unit=mmHg
